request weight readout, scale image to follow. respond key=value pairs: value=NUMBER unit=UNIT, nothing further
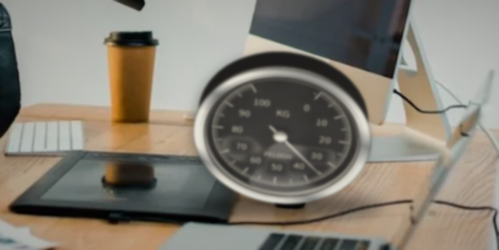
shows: value=35 unit=kg
